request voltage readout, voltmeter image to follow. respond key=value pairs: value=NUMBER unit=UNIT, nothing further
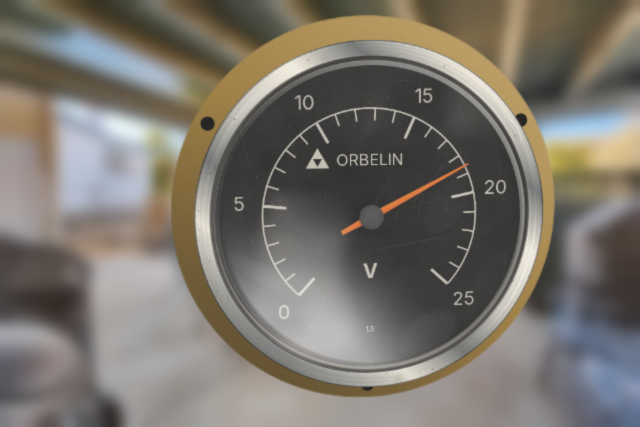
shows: value=18.5 unit=V
